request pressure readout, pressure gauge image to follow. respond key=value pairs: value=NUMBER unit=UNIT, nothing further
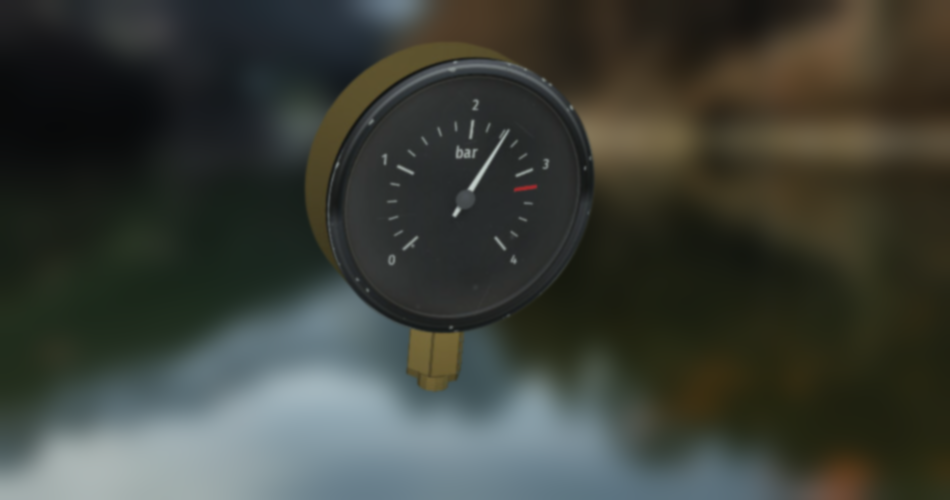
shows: value=2.4 unit=bar
